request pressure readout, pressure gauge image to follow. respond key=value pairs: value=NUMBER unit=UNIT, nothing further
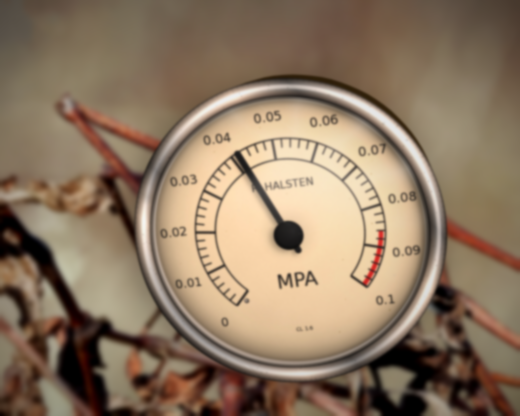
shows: value=0.042 unit=MPa
